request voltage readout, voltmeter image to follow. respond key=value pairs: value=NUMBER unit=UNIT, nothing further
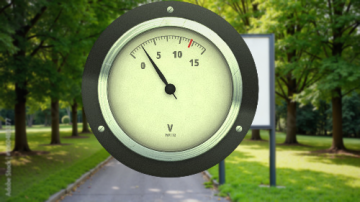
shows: value=2.5 unit=V
